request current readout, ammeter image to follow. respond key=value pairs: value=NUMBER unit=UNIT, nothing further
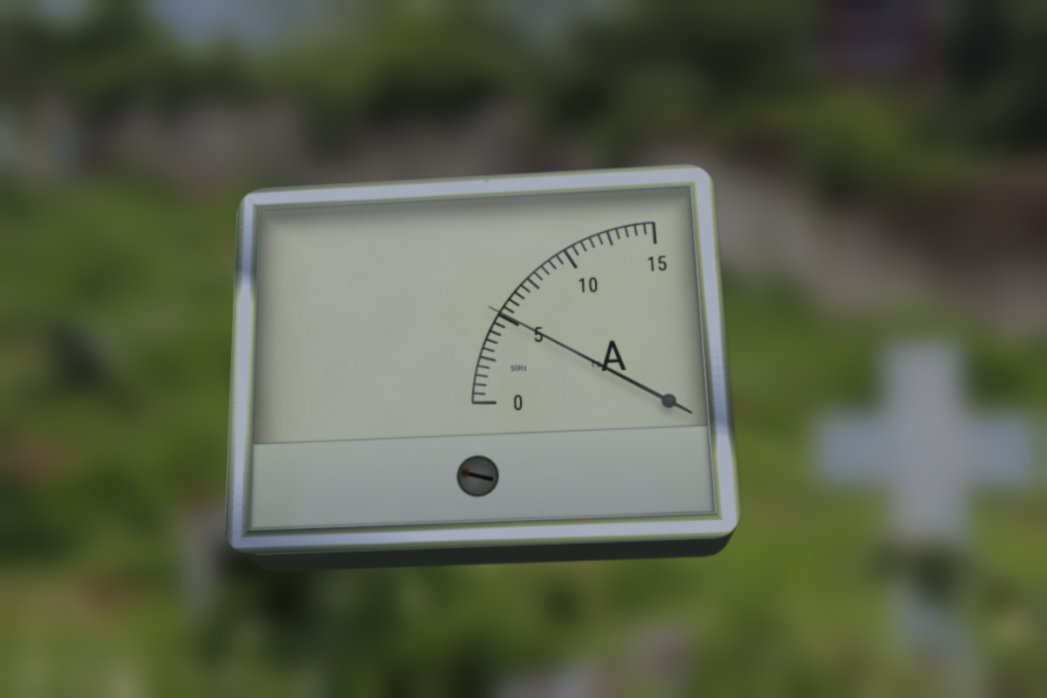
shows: value=5 unit=A
